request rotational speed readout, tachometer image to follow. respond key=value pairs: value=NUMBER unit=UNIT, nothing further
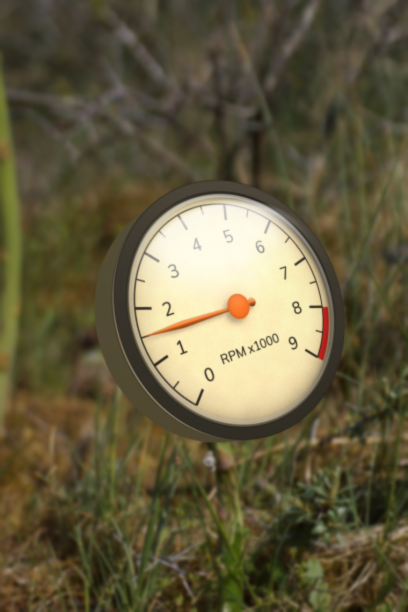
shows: value=1500 unit=rpm
